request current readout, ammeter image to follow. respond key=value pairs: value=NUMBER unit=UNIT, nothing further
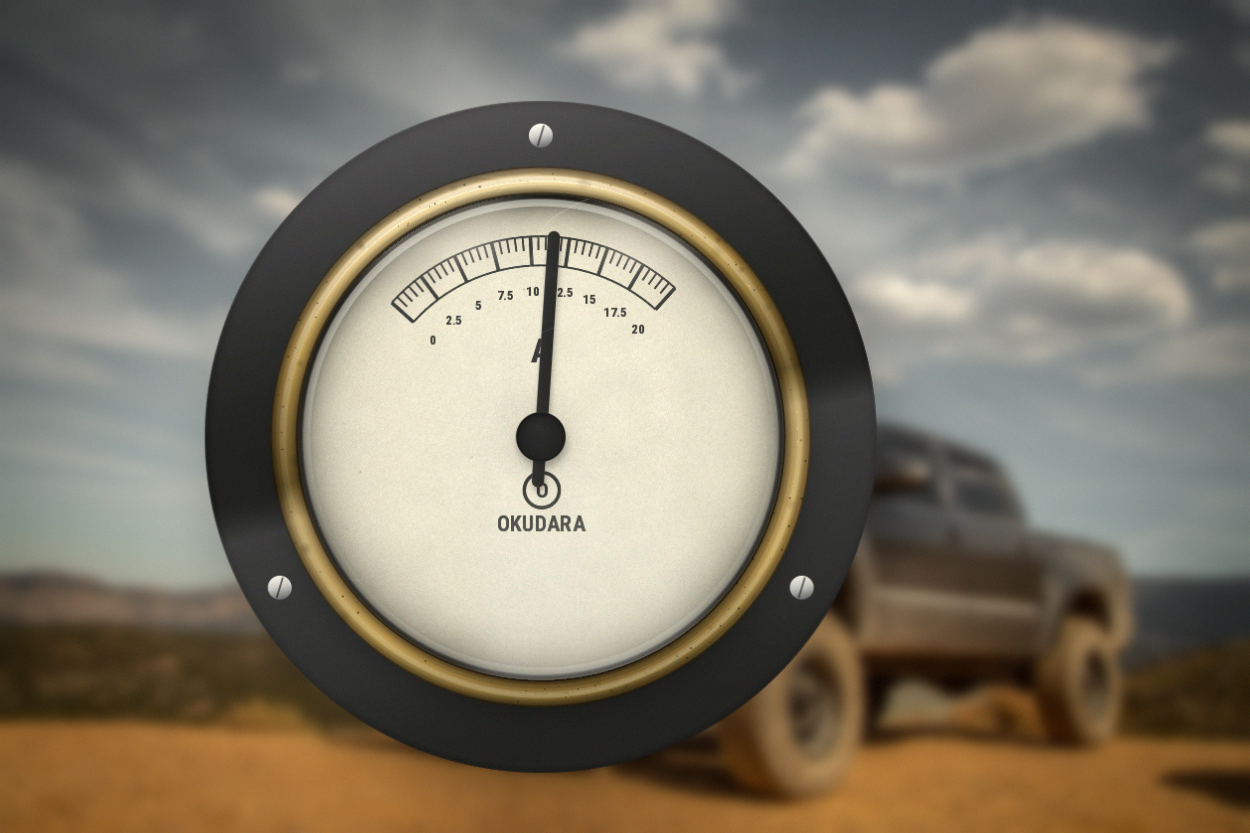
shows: value=11.5 unit=A
